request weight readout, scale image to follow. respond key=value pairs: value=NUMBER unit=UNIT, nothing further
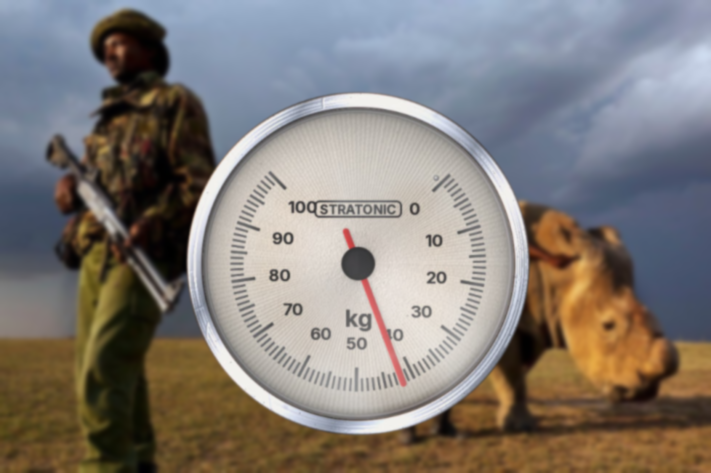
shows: value=42 unit=kg
